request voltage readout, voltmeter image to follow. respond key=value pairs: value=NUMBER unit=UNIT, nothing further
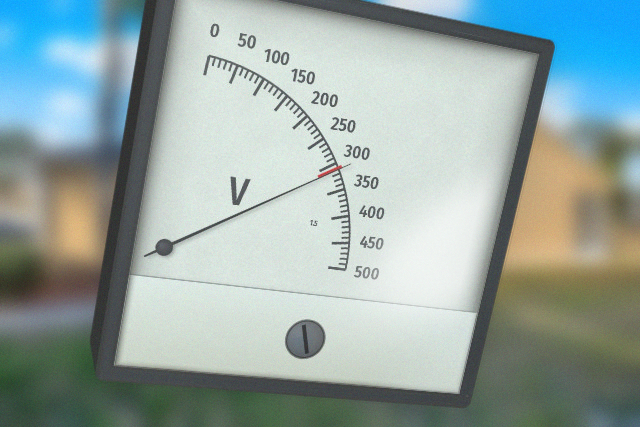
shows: value=310 unit=V
